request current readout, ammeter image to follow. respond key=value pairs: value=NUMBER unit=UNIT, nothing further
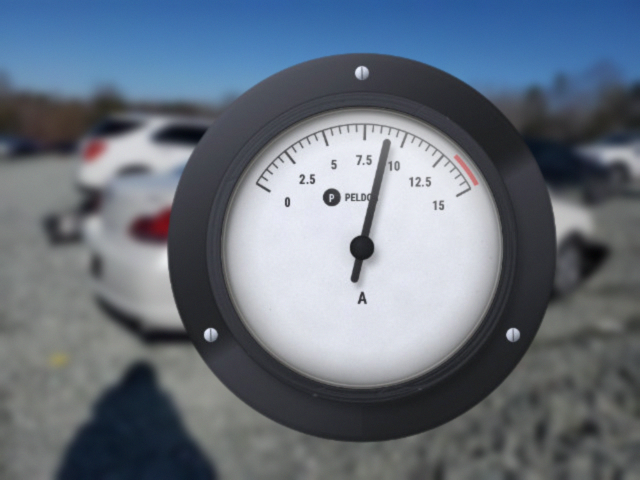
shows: value=9 unit=A
